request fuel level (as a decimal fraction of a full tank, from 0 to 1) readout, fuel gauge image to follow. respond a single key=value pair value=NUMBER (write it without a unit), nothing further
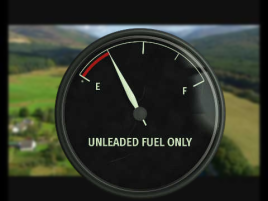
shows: value=0.25
